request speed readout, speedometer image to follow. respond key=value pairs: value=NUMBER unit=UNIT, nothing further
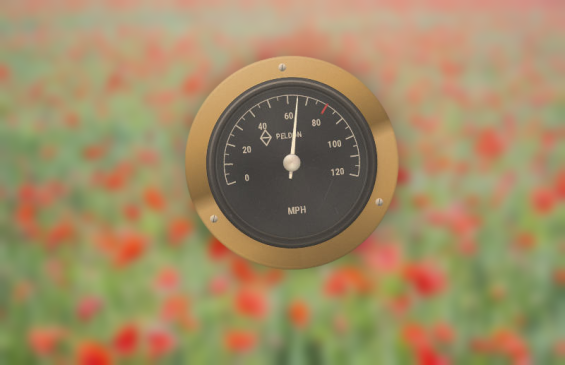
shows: value=65 unit=mph
